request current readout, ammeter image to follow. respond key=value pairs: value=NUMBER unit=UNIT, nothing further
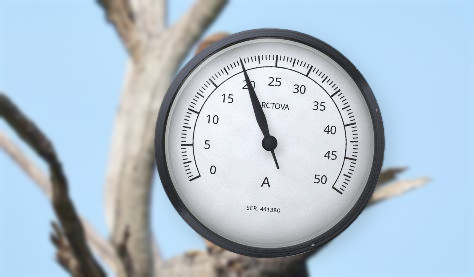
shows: value=20 unit=A
